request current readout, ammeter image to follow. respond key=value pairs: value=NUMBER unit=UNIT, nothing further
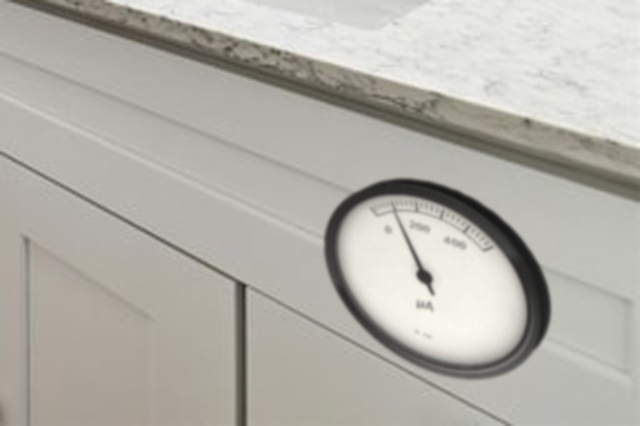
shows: value=100 unit=µA
